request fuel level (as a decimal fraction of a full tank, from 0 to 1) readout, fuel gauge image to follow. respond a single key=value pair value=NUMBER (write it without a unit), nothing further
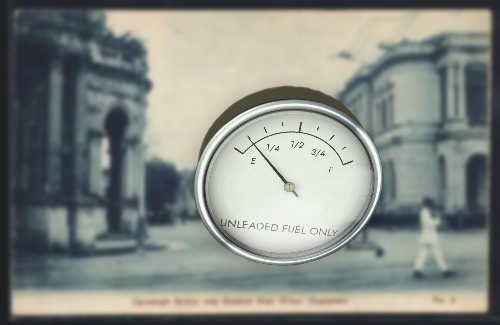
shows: value=0.125
